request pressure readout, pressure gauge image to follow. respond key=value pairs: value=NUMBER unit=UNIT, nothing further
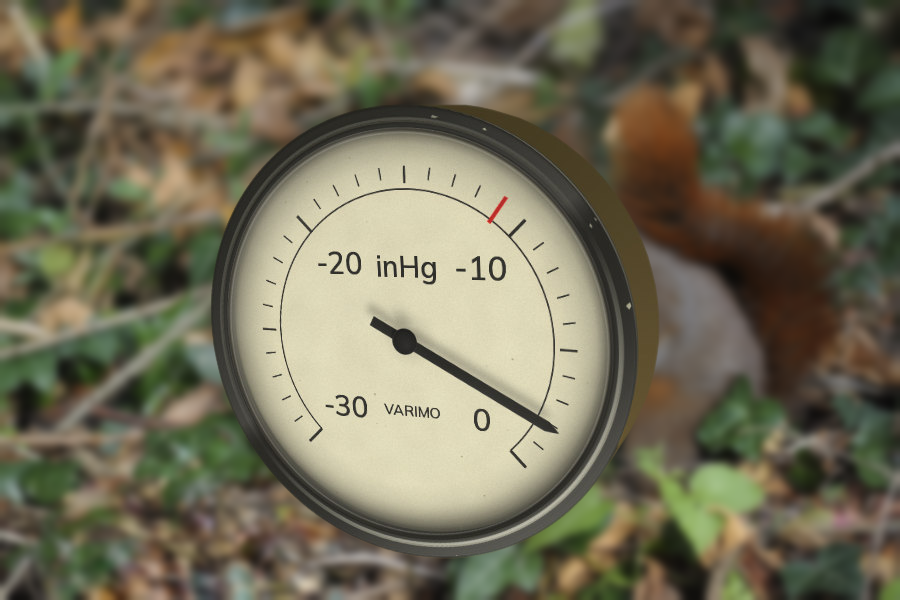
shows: value=-2 unit=inHg
